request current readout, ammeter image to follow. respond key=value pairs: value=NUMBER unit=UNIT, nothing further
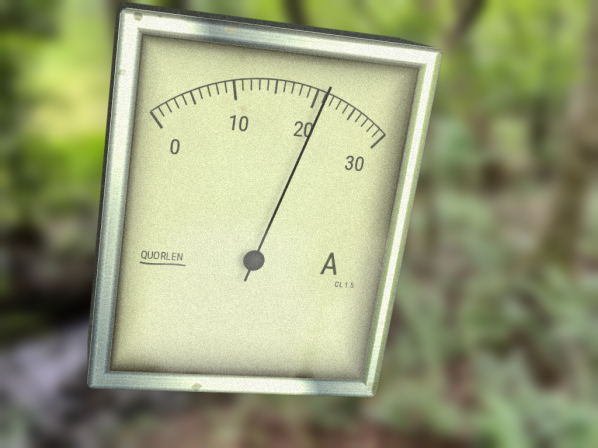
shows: value=21 unit=A
